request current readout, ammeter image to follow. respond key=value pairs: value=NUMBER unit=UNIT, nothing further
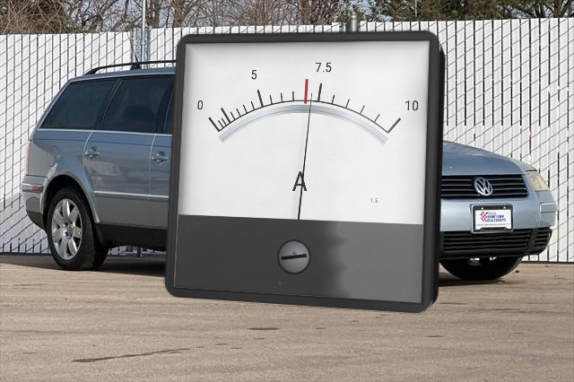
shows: value=7.25 unit=A
